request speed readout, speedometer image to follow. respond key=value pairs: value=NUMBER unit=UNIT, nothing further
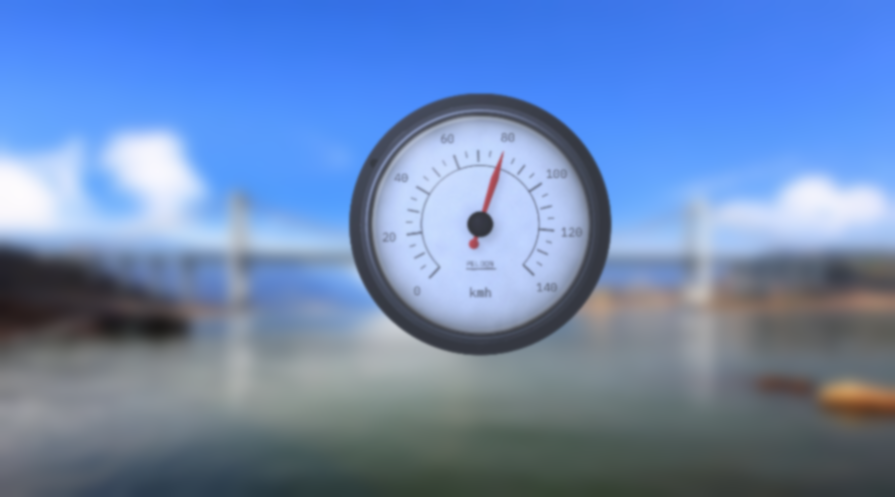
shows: value=80 unit=km/h
